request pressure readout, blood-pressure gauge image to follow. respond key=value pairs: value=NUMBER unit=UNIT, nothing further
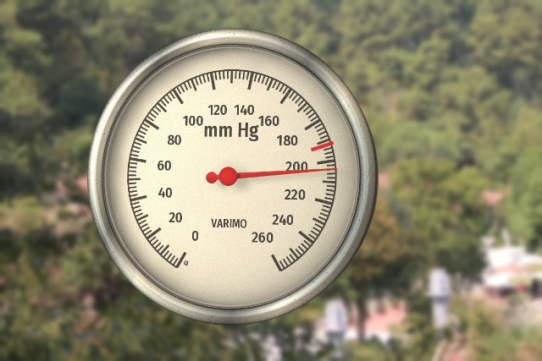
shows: value=204 unit=mmHg
